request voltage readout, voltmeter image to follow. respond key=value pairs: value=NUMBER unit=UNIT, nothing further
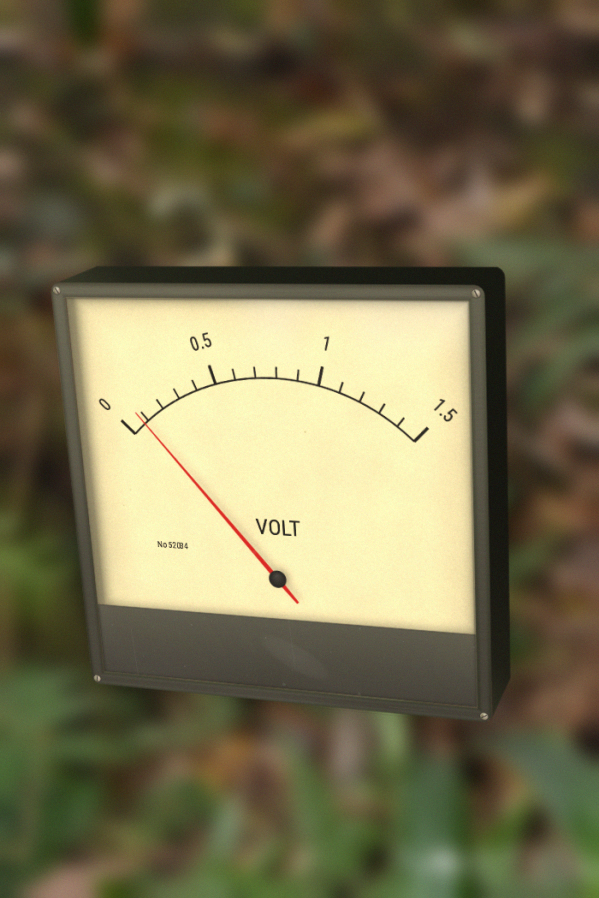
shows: value=0.1 unit=V
